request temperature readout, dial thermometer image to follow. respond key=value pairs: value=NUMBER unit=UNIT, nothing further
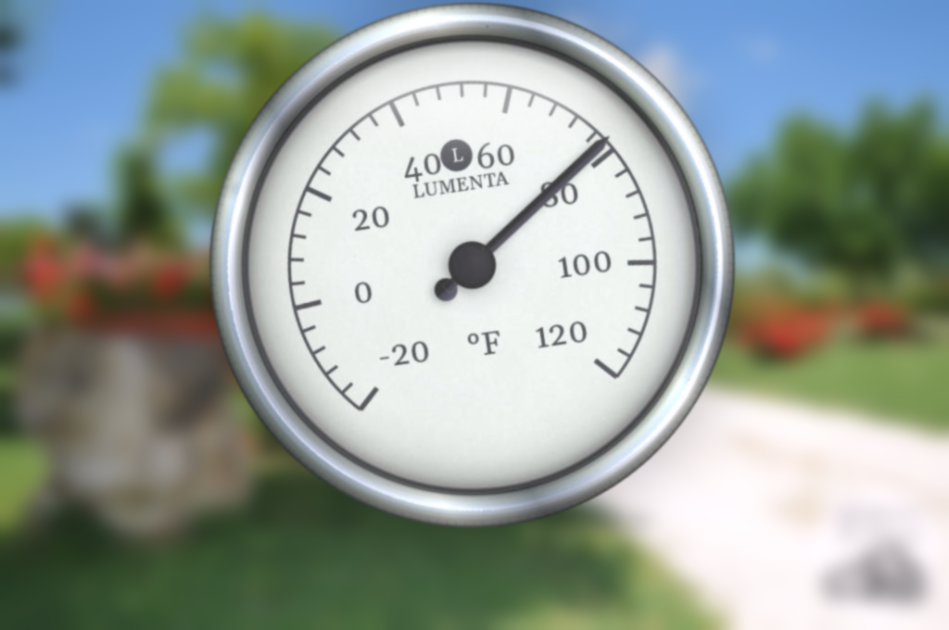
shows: value=78 unit=°F
